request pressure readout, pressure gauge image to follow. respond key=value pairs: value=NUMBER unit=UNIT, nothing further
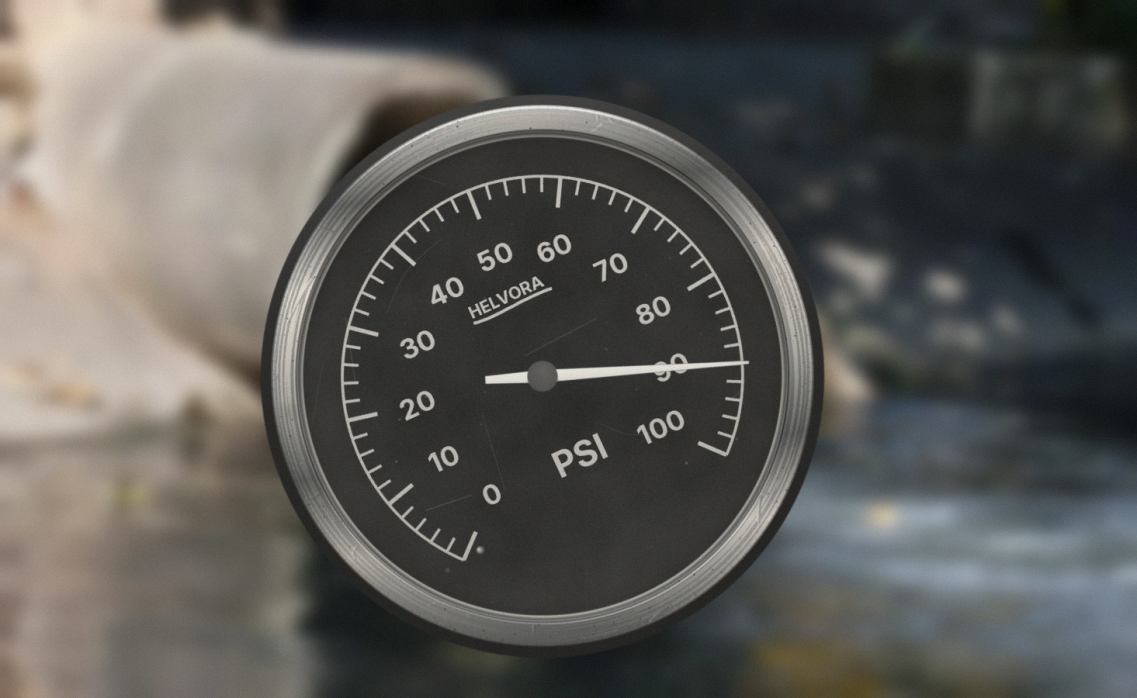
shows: value=90 unit=psi
